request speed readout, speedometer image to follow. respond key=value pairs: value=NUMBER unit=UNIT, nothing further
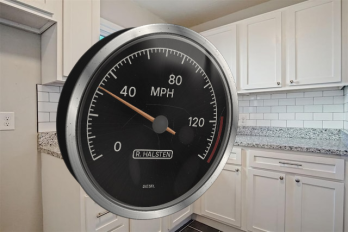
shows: value=32 unit=mph
